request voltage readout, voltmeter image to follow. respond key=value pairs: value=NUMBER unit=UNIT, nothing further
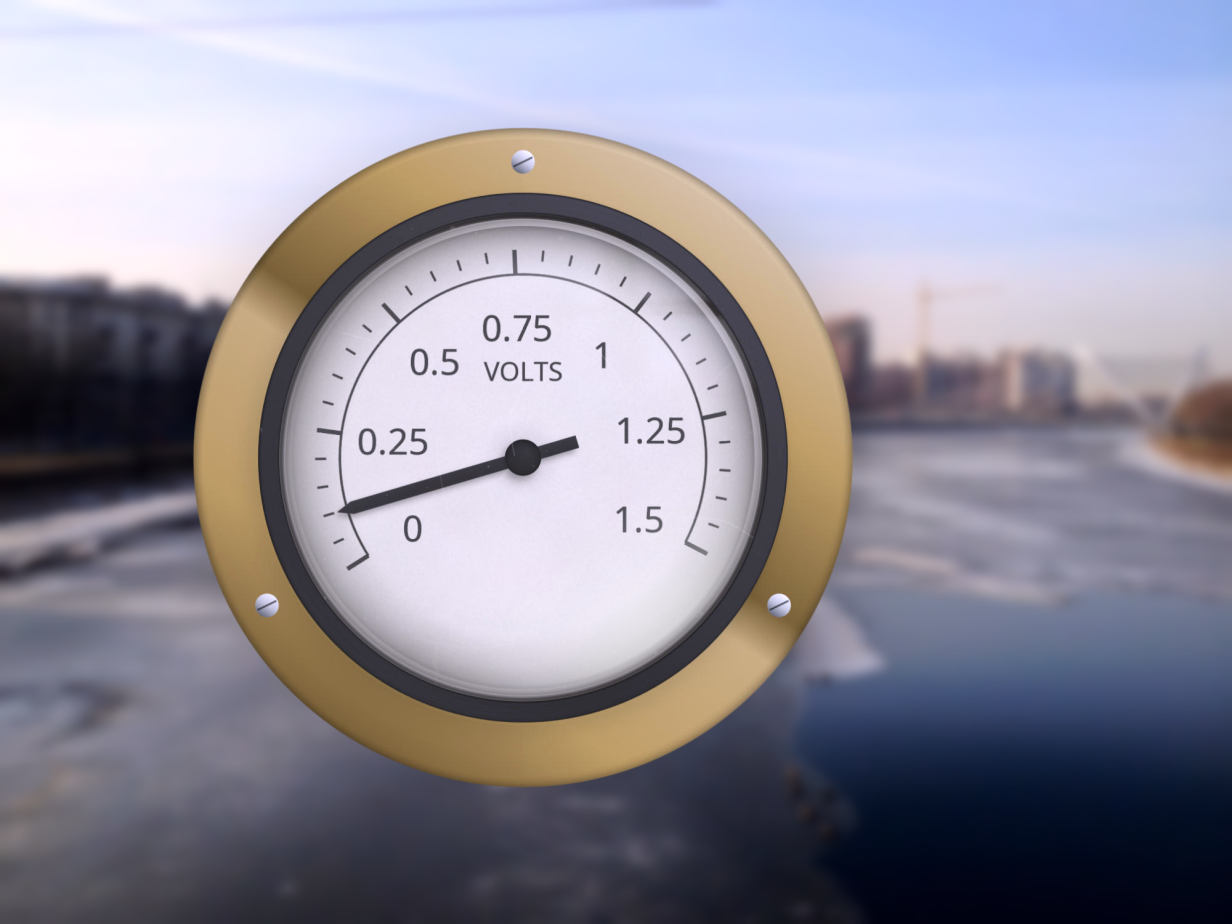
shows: value=0.1 unit=V
